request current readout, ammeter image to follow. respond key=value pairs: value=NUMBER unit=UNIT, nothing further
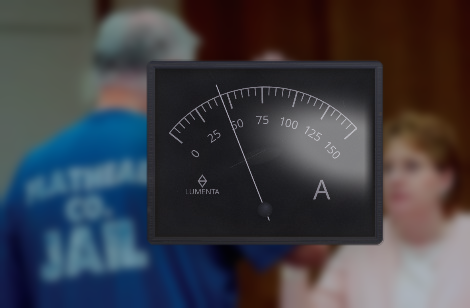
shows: value=45 unit=A
